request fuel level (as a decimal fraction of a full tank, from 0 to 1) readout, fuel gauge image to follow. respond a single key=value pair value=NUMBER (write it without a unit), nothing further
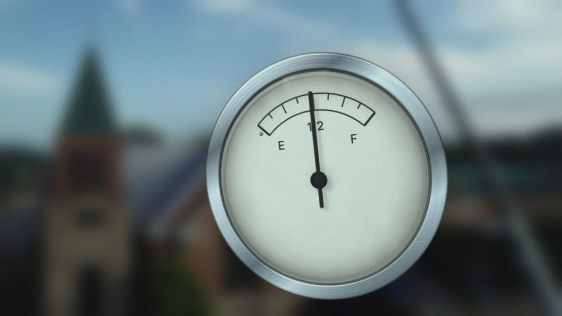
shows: value=0.5
